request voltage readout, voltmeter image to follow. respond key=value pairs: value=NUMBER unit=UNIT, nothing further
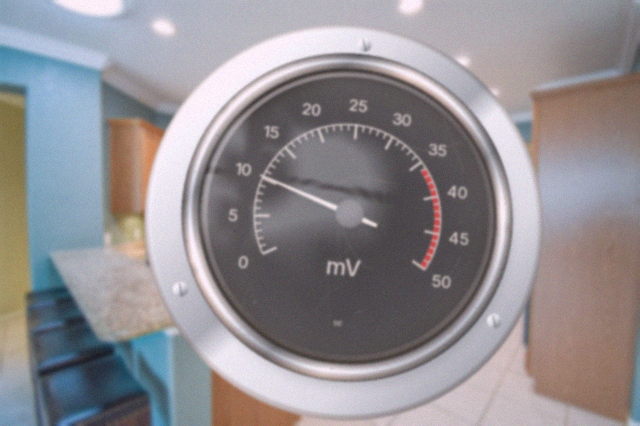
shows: value=10 unit=mV
